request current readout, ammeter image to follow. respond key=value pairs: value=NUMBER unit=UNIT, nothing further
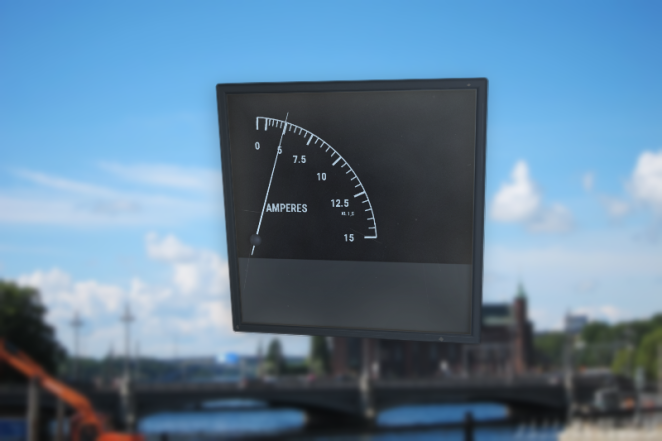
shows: value=5 unit=A
